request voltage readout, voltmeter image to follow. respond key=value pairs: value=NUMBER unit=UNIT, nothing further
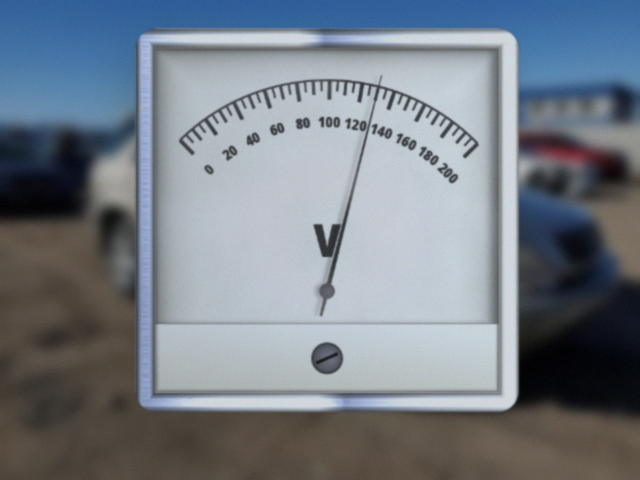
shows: value=130 unit=V
